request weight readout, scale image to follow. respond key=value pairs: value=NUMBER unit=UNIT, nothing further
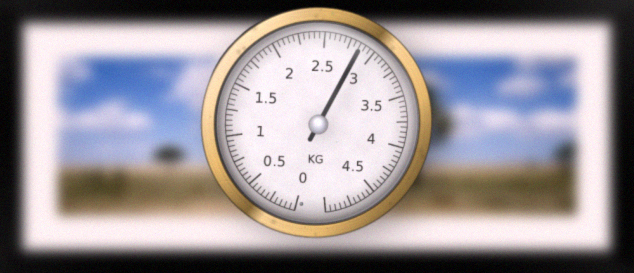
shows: value=2.85 unit=kg
